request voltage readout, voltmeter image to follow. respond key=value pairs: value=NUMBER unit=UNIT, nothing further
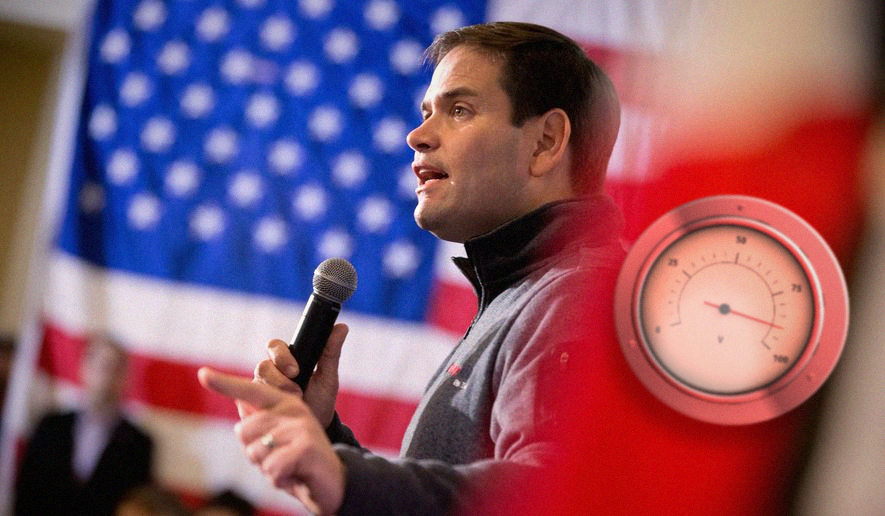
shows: value=90 unit=V
